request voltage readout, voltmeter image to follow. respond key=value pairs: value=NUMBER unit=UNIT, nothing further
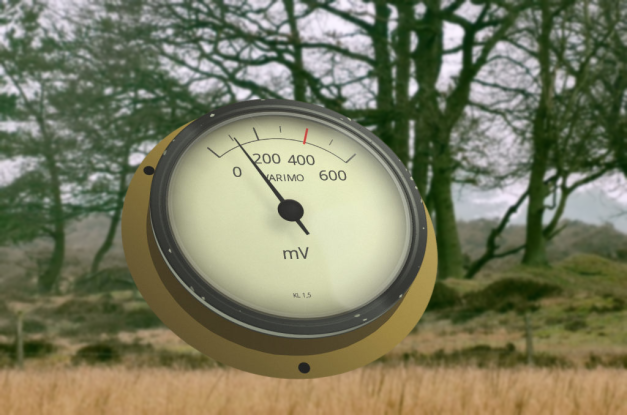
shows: value=100 unit=mV
